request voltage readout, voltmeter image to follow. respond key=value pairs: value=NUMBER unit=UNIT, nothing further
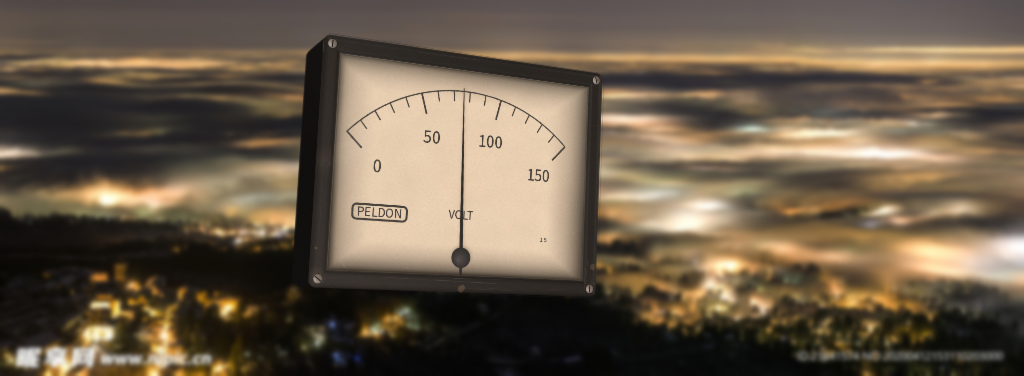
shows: value=75 unit=V
